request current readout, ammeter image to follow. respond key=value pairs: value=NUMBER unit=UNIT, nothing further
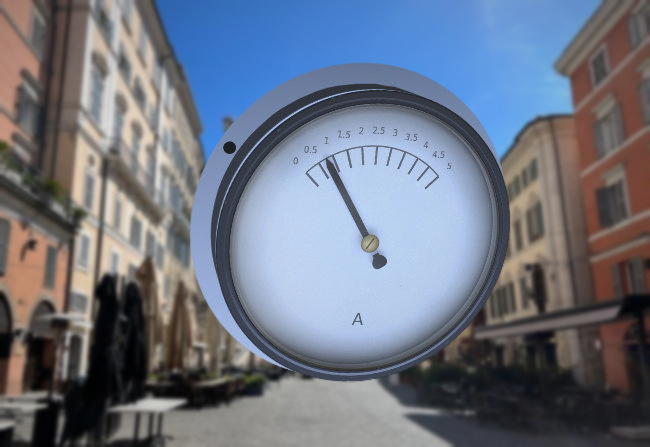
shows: value=0.75 unit=A
